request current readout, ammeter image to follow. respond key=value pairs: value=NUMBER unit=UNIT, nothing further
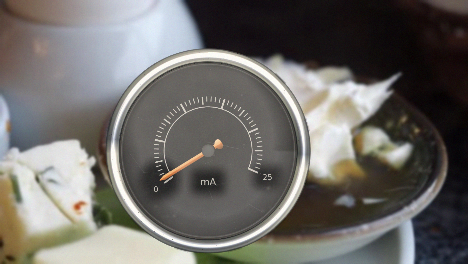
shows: value=0.5 unit=mA
